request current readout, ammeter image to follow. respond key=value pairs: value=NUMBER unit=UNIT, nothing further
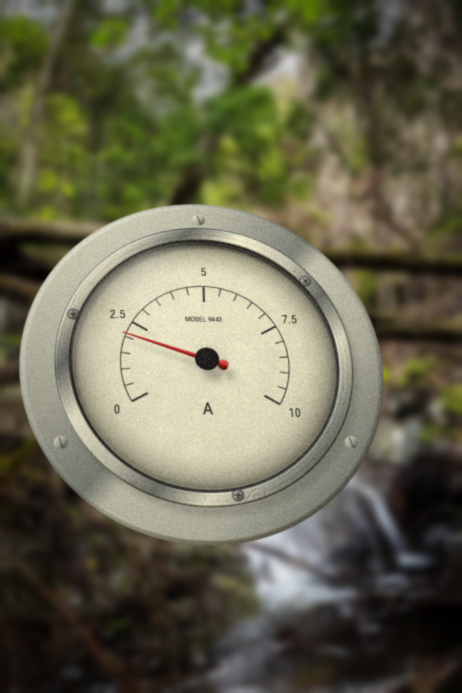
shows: value=2 unit=A
